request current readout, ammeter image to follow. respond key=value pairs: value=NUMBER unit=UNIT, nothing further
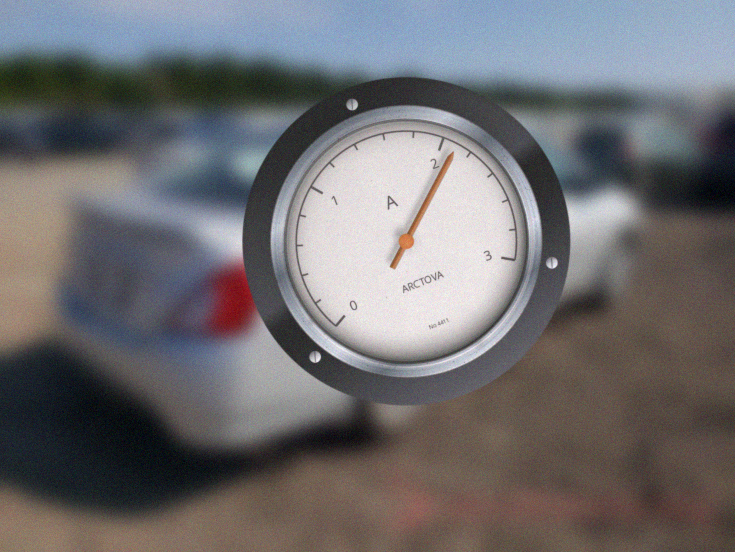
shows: value=2.1 unit=A
